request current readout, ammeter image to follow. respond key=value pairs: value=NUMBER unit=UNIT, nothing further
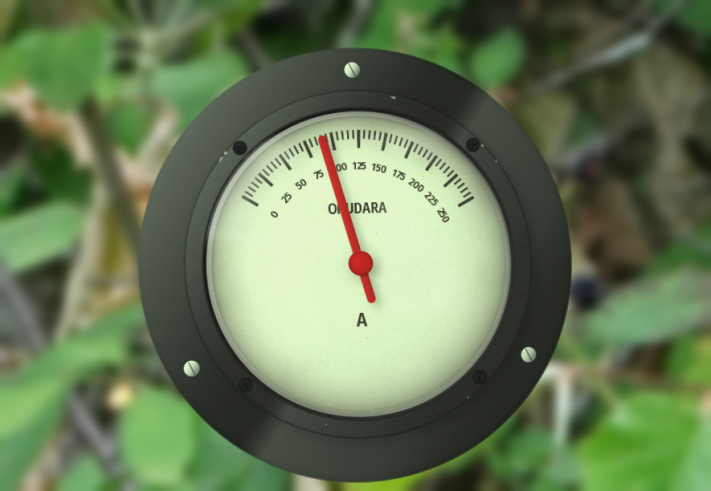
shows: value=90 unit=A
